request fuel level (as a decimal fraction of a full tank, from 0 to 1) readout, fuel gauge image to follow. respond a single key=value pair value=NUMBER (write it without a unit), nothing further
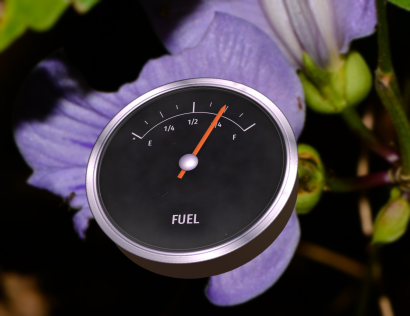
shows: value=0.75
